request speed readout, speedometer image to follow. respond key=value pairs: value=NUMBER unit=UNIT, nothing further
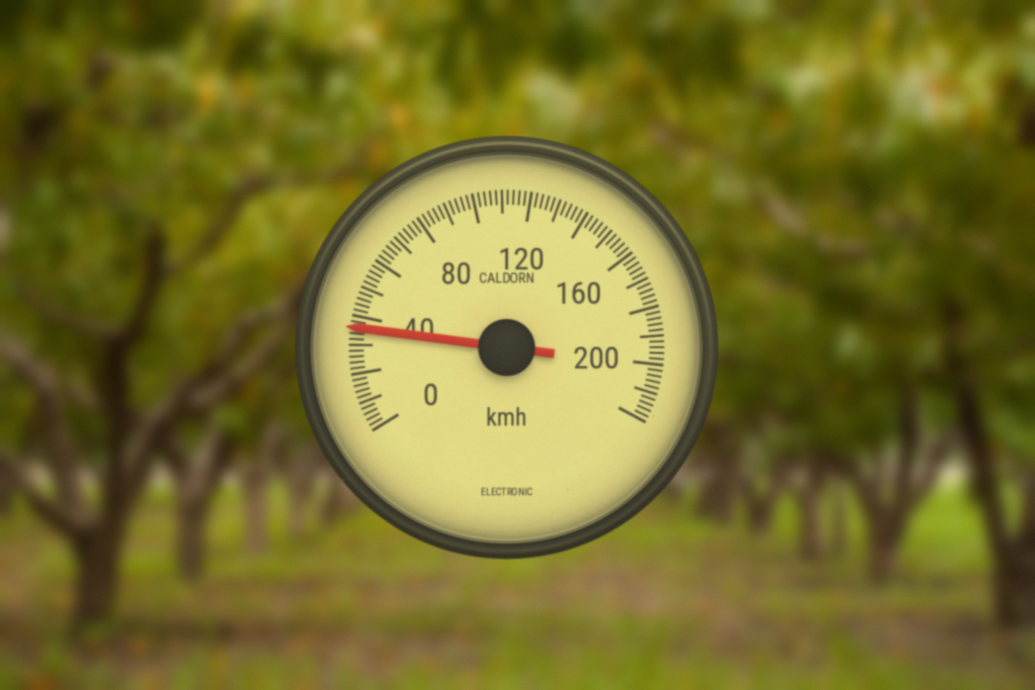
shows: value=36 unit=km/h
